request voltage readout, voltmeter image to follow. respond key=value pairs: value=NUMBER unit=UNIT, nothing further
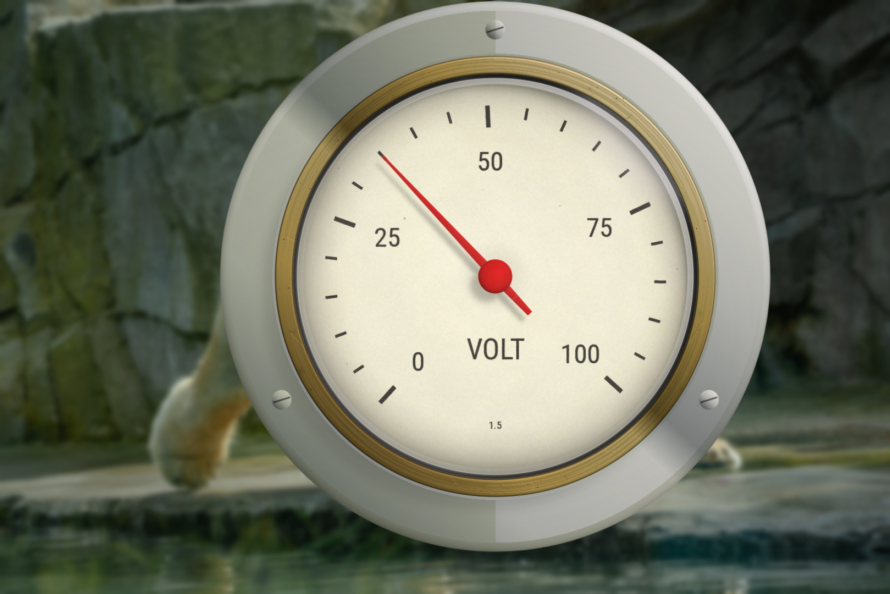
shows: value=35 unit=V
